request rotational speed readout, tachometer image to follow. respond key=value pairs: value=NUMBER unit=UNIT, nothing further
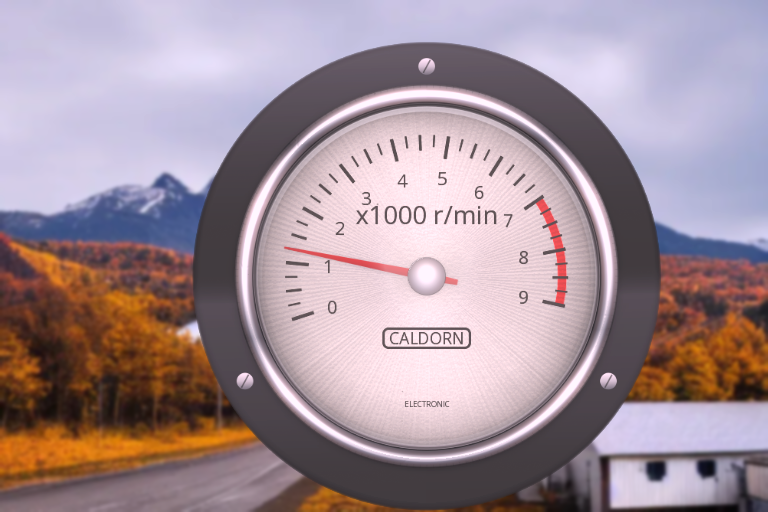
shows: value=1250 unit=rpm
